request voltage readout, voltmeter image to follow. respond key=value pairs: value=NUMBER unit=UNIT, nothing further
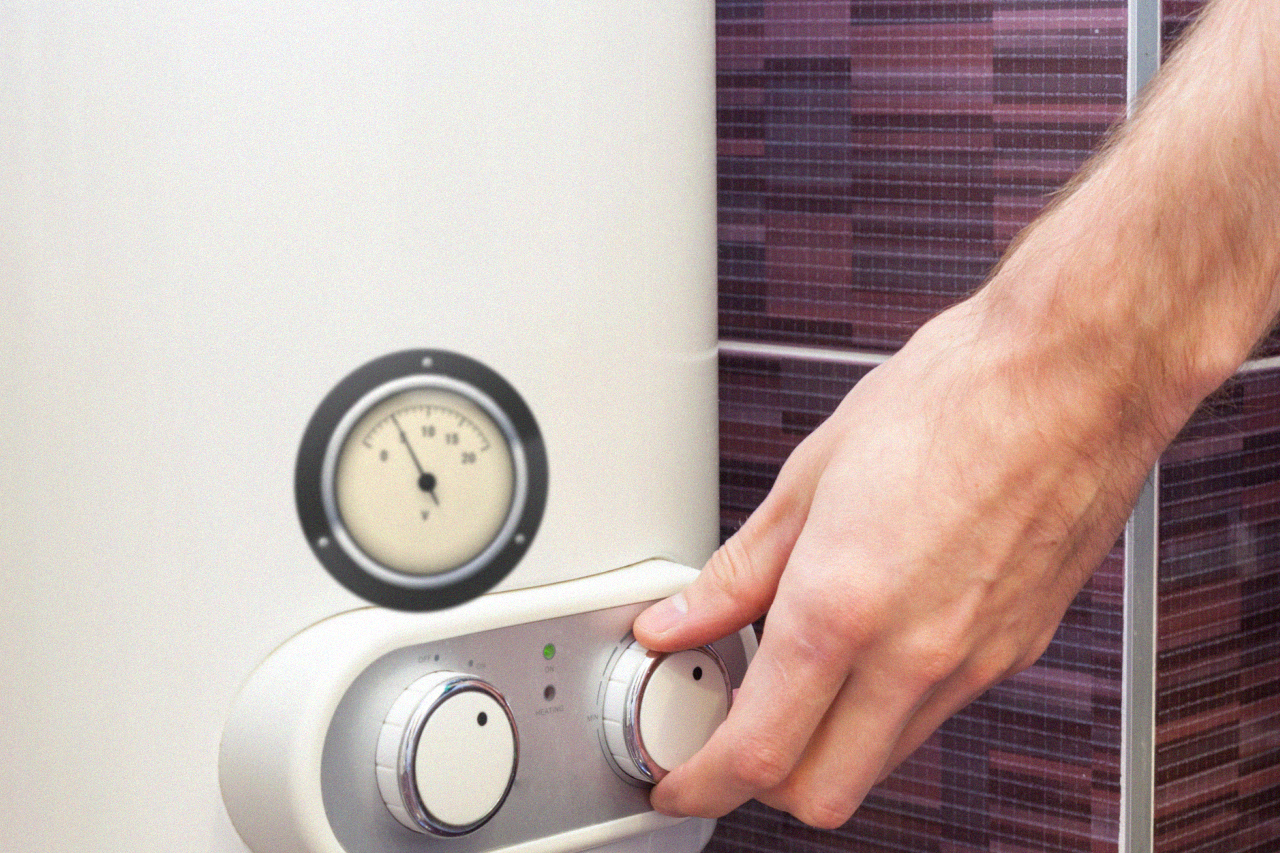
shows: value=5 unit=V
